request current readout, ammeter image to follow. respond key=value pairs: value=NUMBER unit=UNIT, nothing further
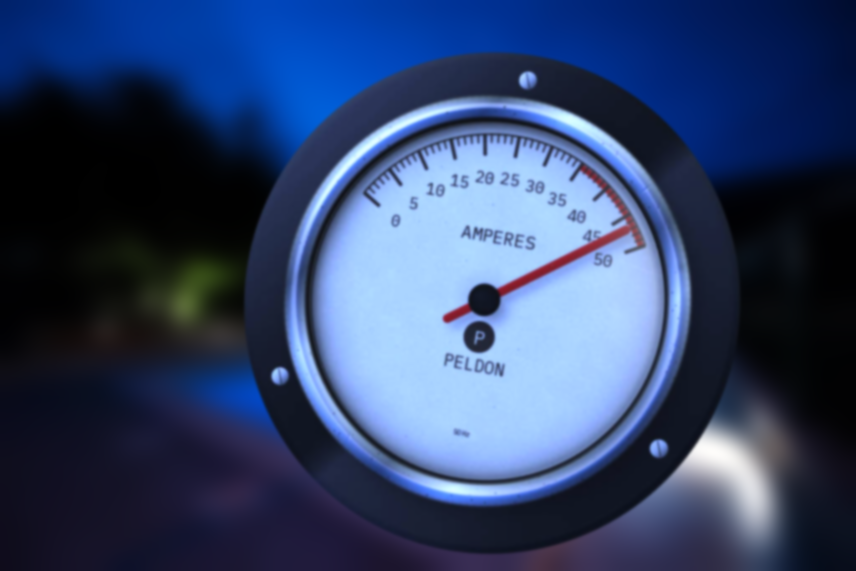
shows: value=47 unit=A
